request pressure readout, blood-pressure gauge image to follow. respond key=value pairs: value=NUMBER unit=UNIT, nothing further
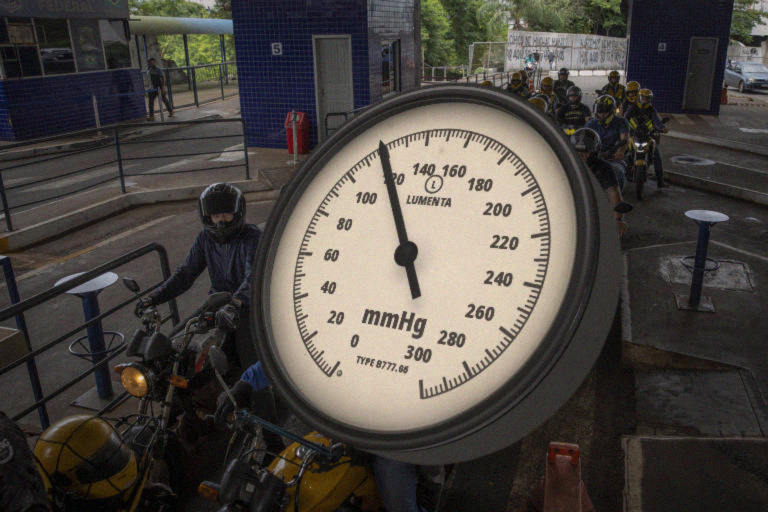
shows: value=120 unit=mmHg
